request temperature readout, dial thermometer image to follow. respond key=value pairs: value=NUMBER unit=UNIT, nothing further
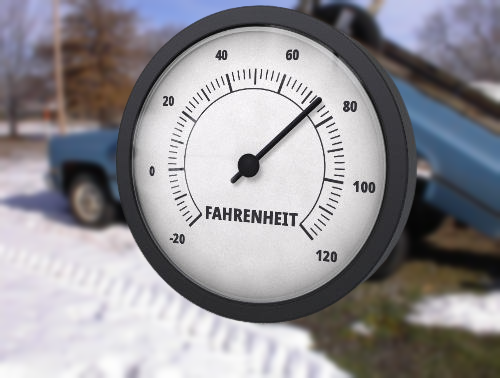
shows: value=74 unit=°F
